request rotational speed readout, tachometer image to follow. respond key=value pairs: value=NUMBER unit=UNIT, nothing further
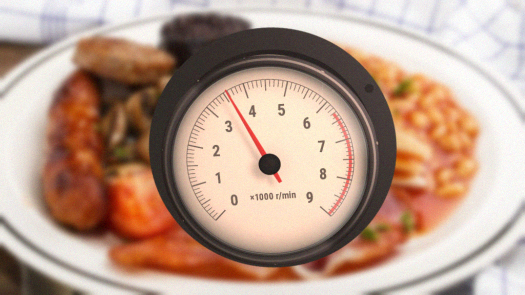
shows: value=3600 unit=rpm
